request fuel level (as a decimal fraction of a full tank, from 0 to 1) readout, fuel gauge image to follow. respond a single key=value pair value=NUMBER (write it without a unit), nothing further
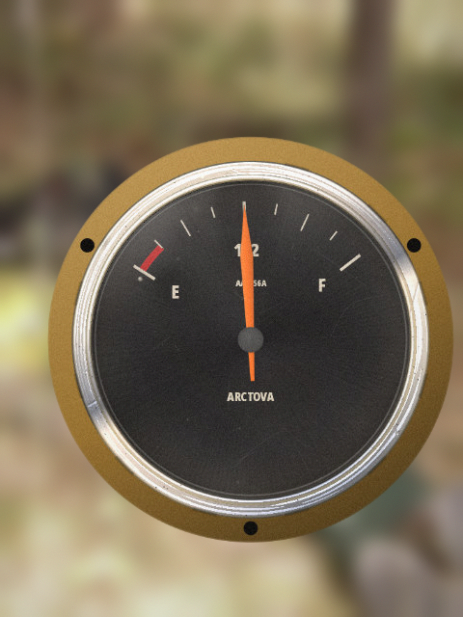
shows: value=0.5
